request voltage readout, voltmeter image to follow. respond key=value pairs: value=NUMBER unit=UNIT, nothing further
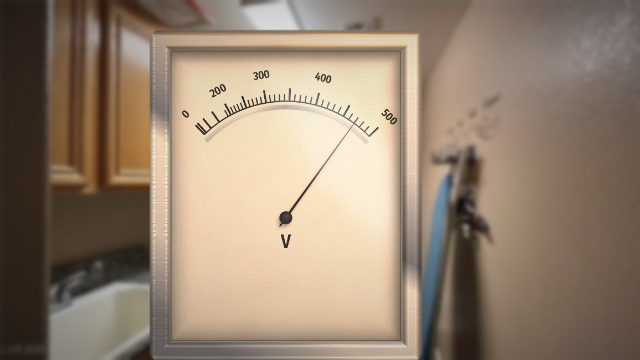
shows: value=470 unit=V
